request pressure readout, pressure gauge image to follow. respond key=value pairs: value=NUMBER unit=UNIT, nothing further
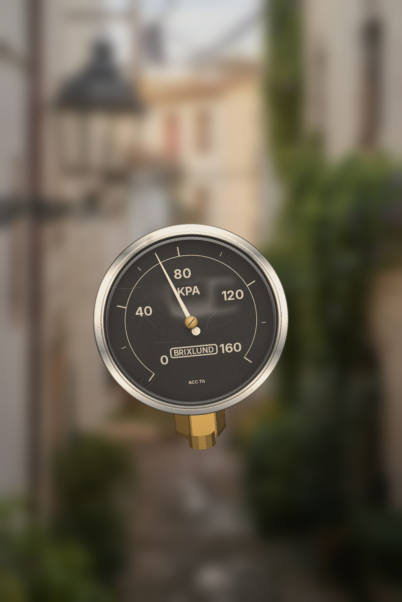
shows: value=70 unit=kPa
